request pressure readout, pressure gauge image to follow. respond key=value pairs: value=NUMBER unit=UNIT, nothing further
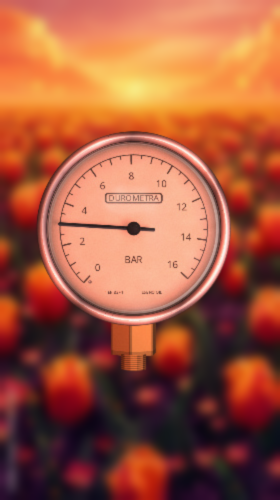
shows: value=3 unit=bar
